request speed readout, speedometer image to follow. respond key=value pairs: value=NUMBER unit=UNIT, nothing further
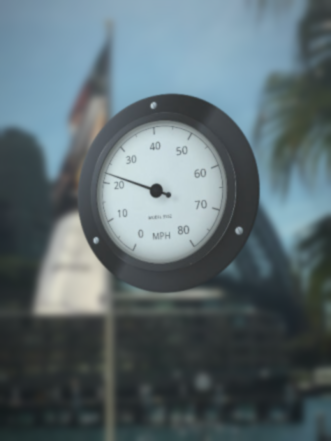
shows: value=22.5 unit=mph
